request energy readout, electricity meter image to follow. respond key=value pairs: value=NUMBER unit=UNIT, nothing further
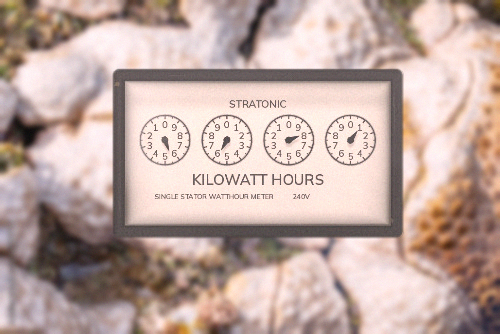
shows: value=5581 unit=kWh
